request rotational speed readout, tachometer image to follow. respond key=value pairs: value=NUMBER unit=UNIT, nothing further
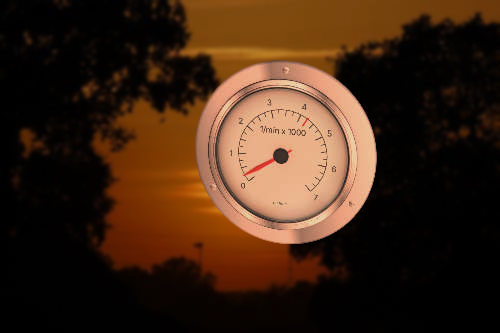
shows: value=250 unit=rpm
